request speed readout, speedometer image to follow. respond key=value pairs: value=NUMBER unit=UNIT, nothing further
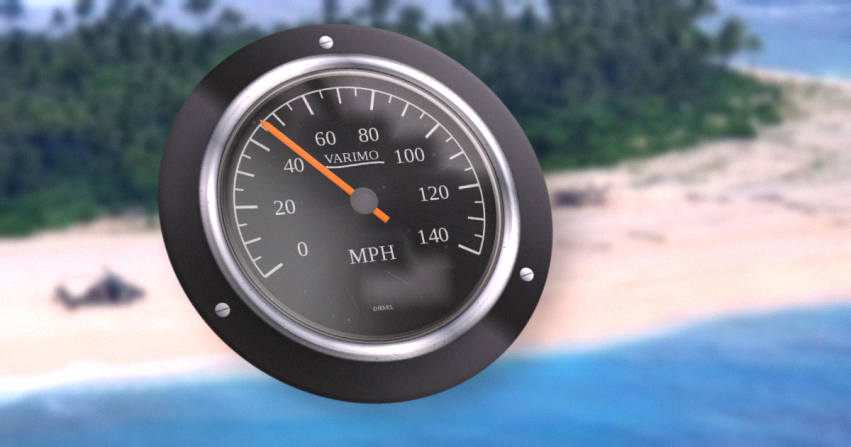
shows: value=45 unit=mph
